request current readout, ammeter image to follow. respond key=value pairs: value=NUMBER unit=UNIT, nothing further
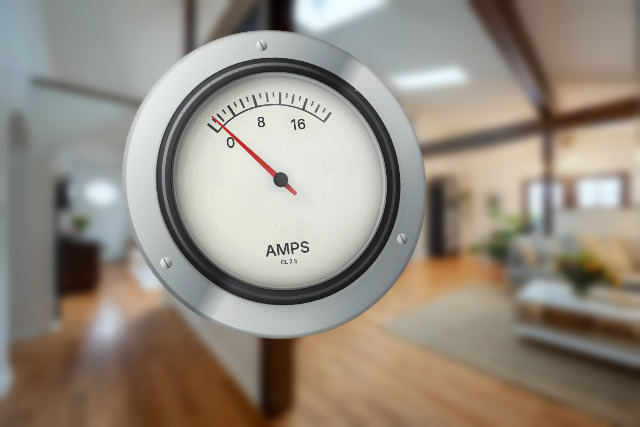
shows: value=1 unit=A
